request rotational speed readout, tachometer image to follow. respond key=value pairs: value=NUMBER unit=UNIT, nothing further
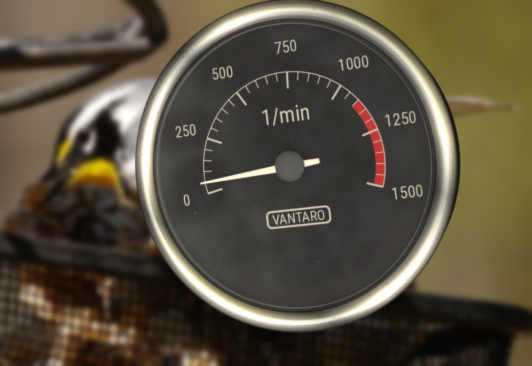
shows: value=50 unit=rpm
